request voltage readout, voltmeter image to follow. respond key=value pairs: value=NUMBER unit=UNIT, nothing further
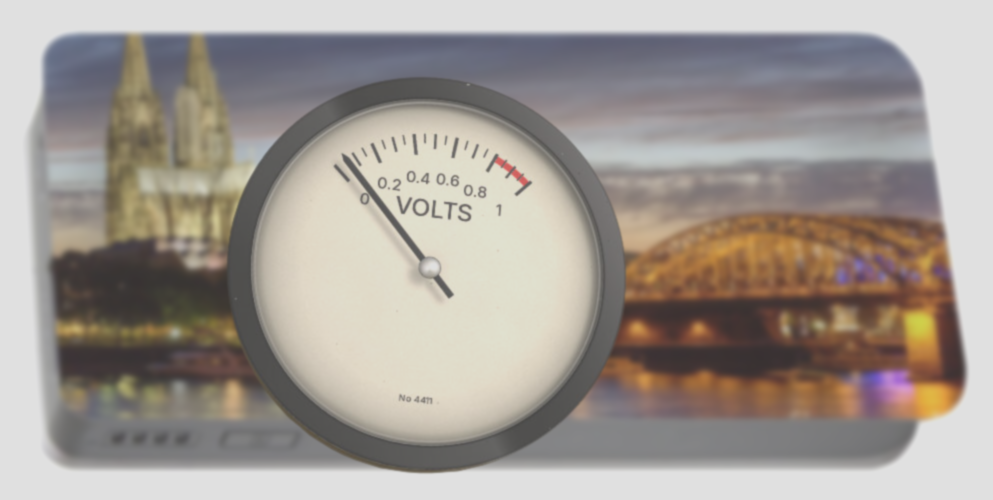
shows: value=0.05 unit=V
